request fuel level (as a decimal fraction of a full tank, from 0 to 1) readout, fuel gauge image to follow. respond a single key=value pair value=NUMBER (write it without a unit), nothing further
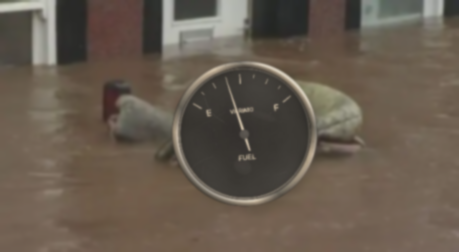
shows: value=0.375
